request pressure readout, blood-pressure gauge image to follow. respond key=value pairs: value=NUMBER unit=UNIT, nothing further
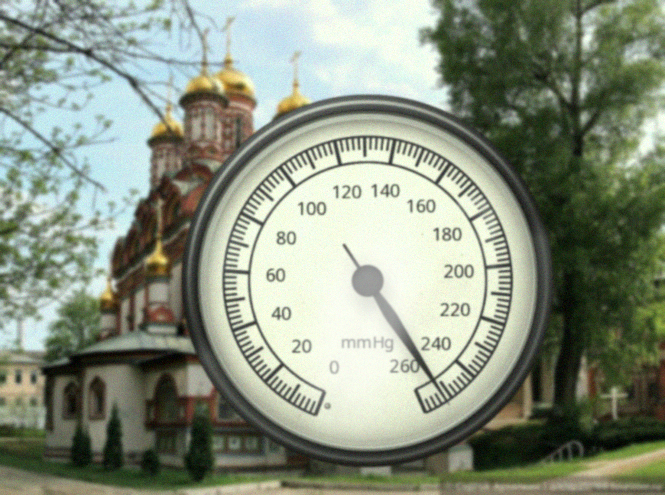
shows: value=252 unit=mmHg
